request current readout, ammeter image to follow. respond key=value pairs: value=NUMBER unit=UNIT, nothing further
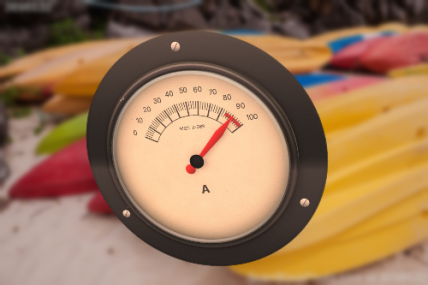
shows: value=90 unit=A
